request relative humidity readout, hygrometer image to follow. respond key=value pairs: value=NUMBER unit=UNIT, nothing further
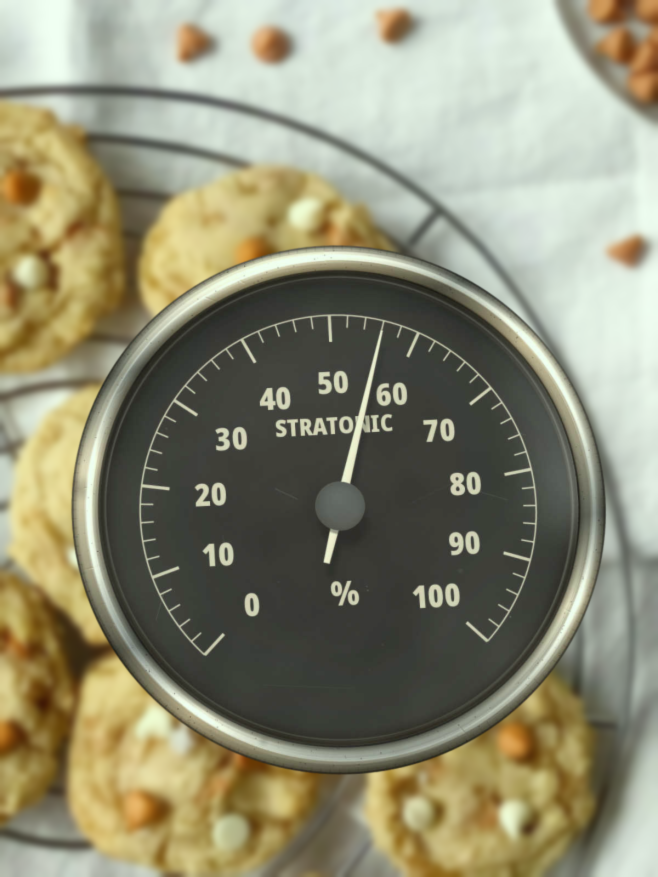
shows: value=56 unit=%
